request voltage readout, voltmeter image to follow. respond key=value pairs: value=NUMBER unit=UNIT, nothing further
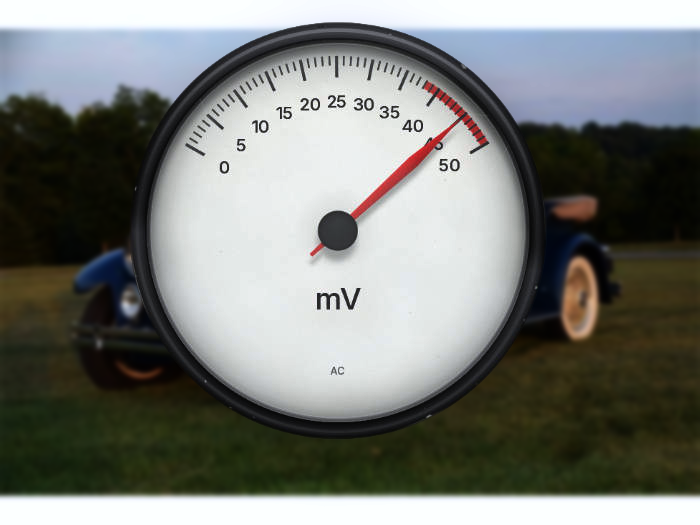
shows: value=45 unit=mV
